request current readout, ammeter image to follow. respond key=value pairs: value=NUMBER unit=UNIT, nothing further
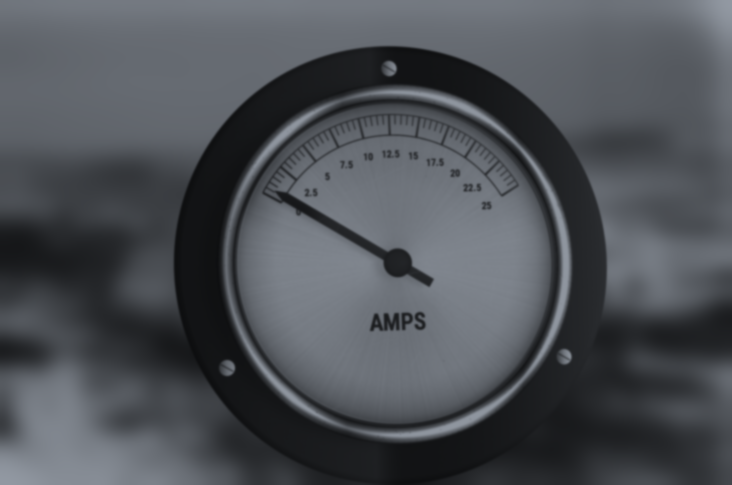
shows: value=0.5 unit=A
